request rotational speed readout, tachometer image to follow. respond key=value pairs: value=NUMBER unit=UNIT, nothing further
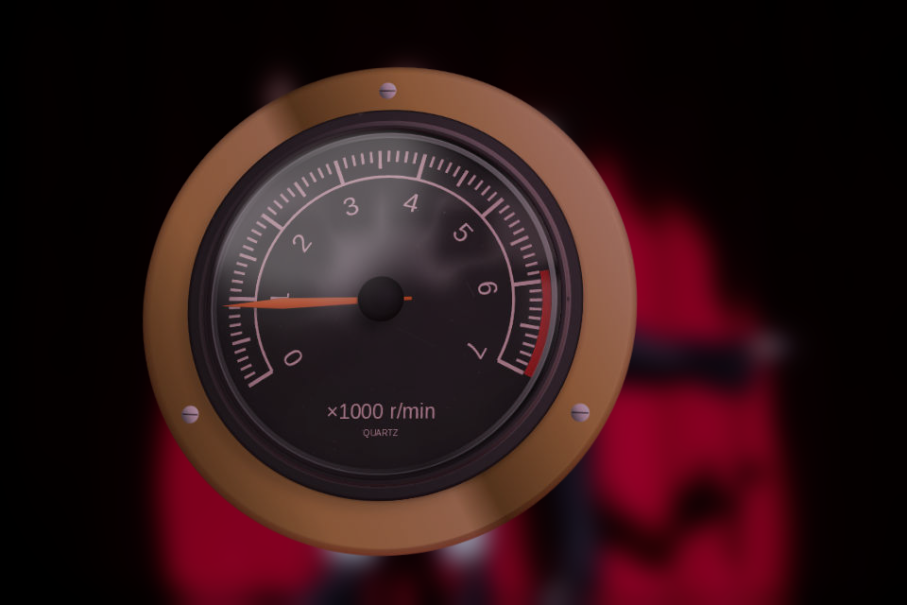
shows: value=900 unit=rpm
